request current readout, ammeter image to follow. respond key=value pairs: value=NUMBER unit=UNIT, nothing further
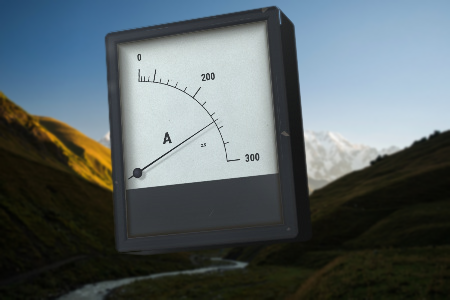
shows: value=250 unit=A
